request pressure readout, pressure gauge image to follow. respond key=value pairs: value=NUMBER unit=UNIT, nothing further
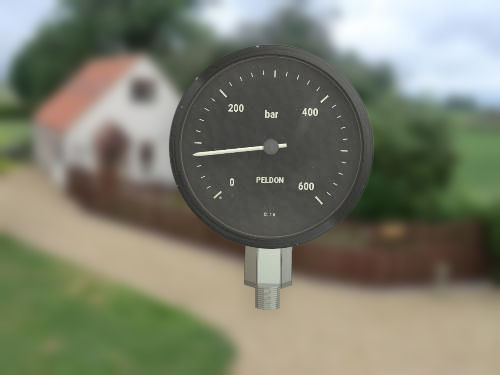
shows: value=80 unit=bar
